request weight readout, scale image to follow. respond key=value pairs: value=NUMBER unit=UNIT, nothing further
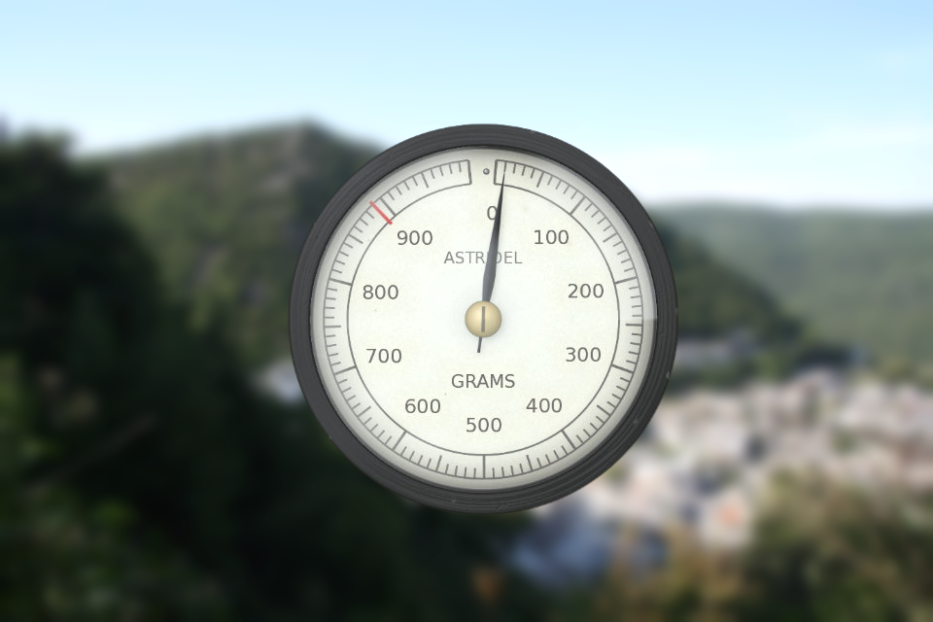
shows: value=10 unit=g
